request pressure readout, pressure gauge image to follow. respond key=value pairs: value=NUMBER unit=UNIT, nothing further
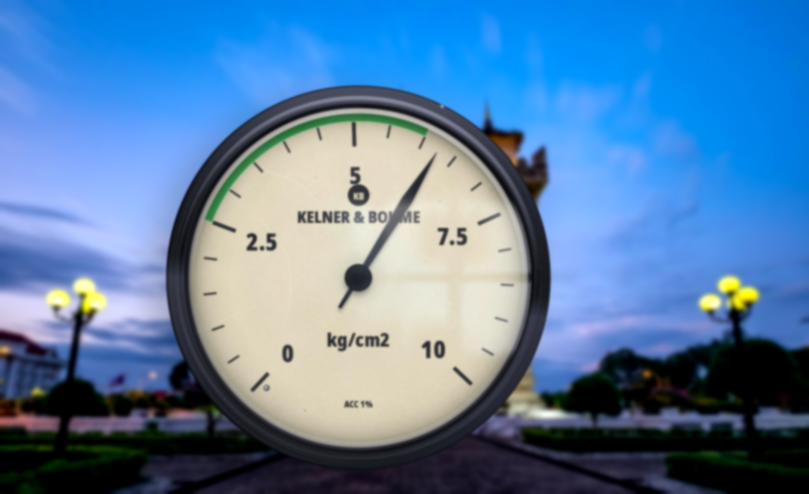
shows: value=6.25 unit=kg/cm²
